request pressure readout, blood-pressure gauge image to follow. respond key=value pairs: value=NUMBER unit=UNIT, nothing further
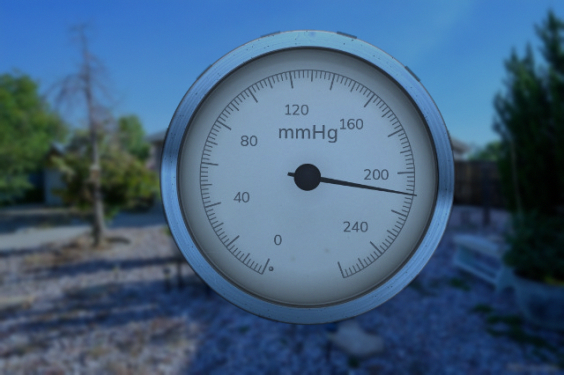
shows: value=210 unit=mmHg
